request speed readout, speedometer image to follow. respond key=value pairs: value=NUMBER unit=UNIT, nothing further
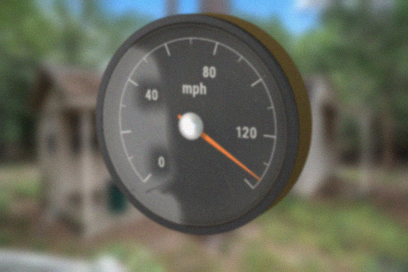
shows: value=135 unit=mph
